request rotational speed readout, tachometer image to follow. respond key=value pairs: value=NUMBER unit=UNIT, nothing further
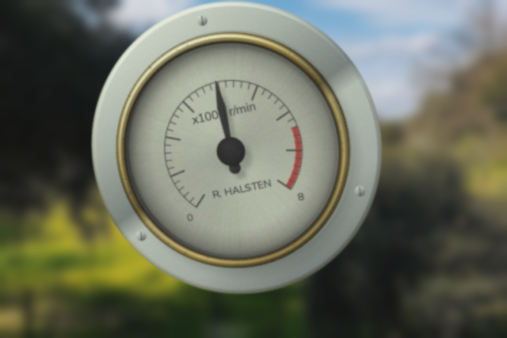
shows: value=4000 unit=rpm
